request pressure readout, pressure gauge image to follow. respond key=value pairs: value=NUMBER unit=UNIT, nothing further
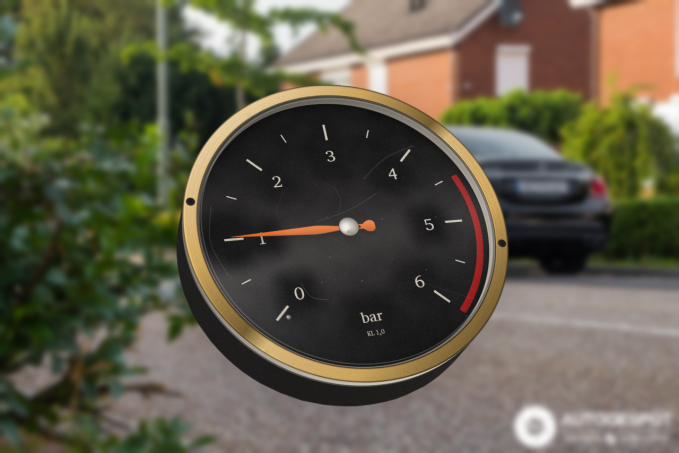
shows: value=1 unit=bar
